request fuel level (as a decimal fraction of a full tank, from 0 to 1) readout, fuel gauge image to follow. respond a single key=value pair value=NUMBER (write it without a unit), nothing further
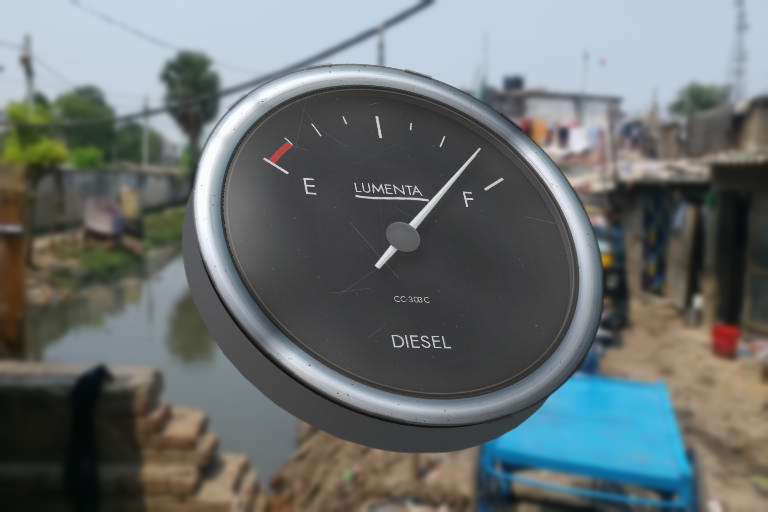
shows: value=0.875
